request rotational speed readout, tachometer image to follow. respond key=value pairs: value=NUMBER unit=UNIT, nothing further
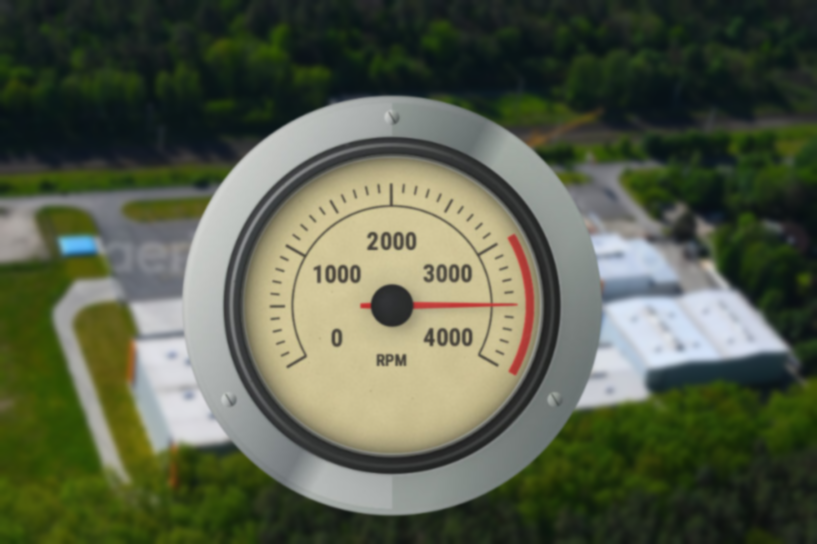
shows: value=3500 unit=rpm
